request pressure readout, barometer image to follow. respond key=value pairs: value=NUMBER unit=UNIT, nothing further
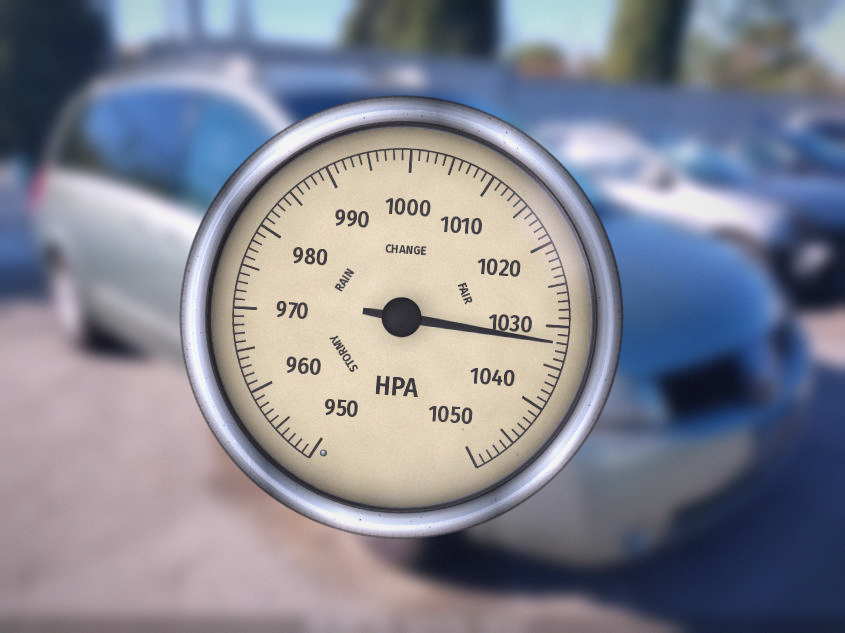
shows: value=1032 unit=hPa
